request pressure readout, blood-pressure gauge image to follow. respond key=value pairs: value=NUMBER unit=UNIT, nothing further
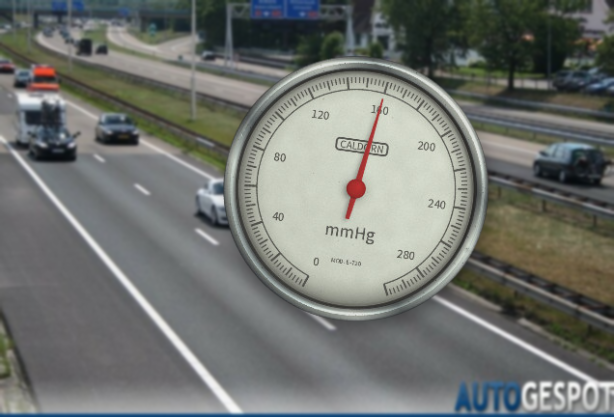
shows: value=160 unit=mmHg
